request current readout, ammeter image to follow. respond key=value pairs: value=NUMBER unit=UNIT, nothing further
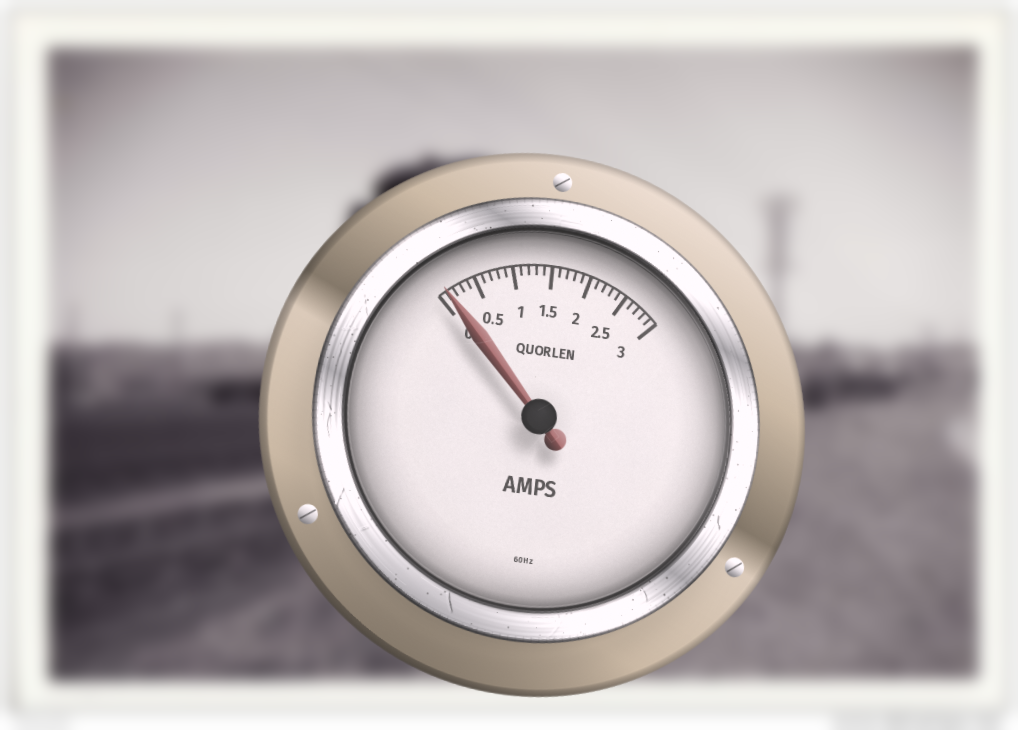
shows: value=0.1 unit=A
